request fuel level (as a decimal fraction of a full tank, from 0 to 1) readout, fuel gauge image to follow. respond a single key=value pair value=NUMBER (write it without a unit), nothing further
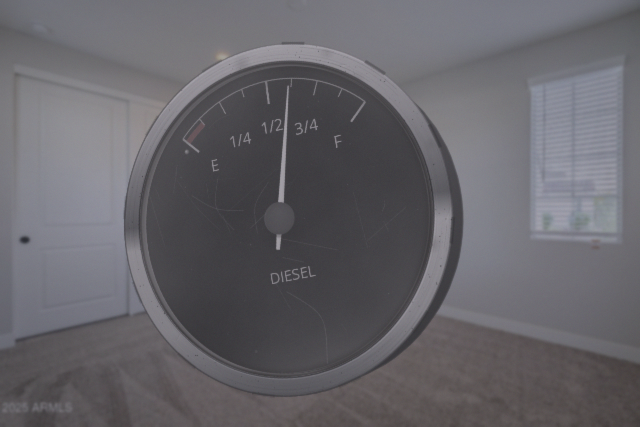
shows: value=0.625
